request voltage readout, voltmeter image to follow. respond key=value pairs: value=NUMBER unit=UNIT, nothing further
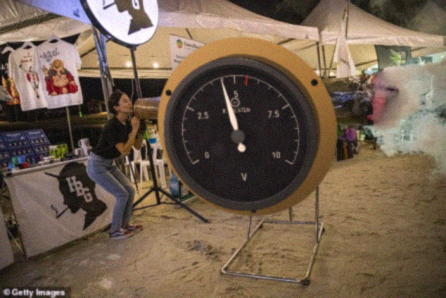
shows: value=4.5 unit=V
